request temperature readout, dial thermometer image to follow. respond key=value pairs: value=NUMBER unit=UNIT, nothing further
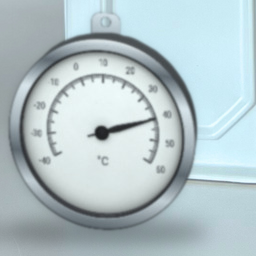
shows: value=40 unit=°C
